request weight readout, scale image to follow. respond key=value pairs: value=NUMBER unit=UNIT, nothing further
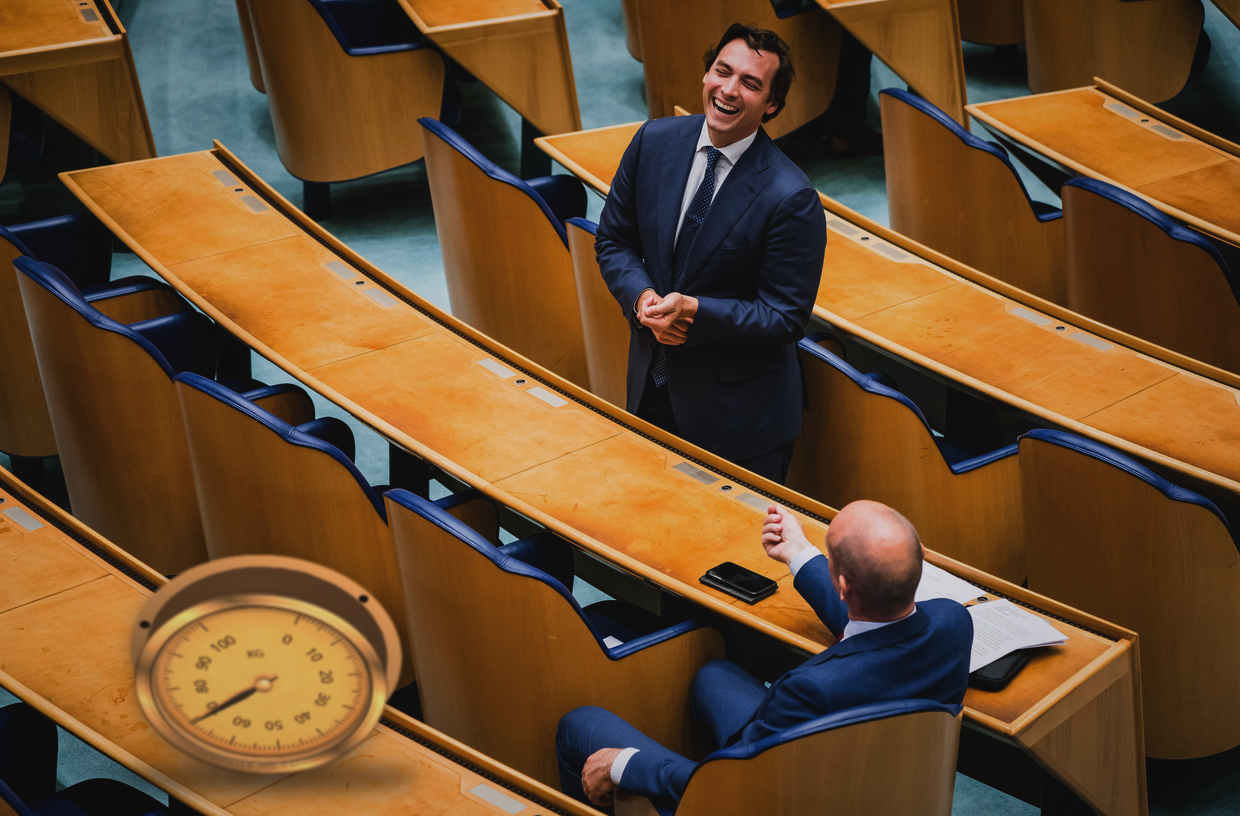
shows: value=70 unit=kg
